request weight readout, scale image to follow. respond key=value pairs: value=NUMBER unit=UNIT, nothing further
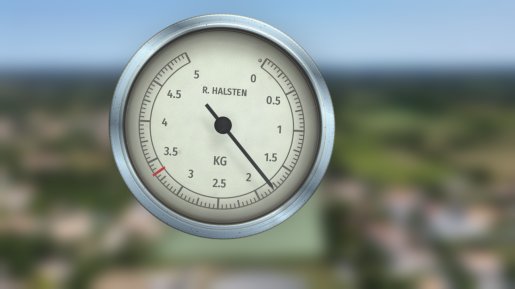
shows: value=1.8 unit=kg
